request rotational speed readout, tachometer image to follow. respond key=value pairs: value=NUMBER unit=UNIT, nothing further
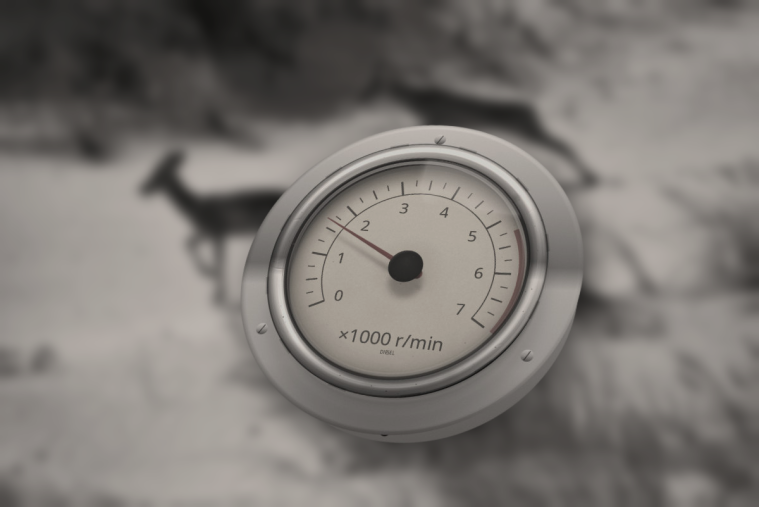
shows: value=1625 unit=rpm
